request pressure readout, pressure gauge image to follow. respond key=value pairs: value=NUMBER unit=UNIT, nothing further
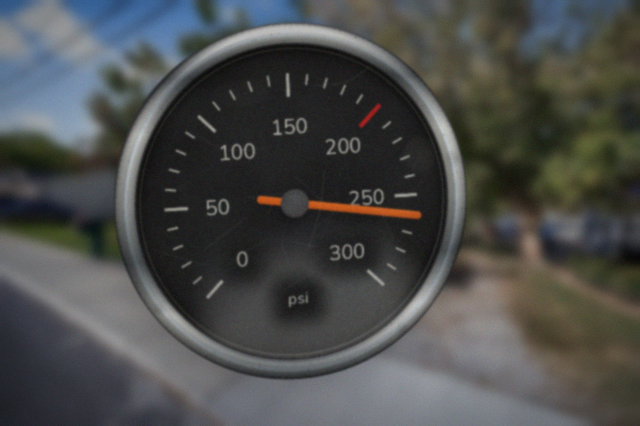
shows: value=260 unit=psi
